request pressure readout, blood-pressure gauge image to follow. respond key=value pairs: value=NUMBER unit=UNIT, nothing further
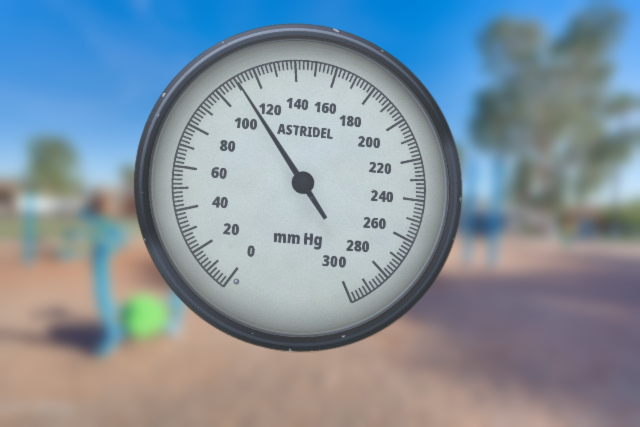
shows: value=110 unit=mmHg
